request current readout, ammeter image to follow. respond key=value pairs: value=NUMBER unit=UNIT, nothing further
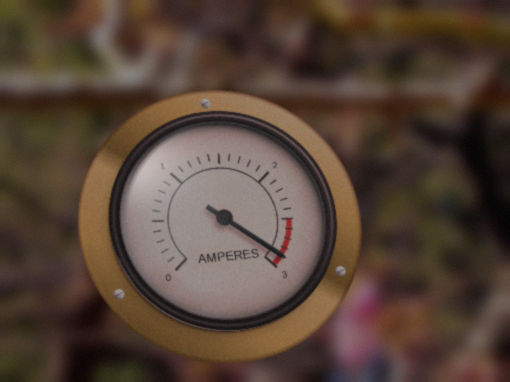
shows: value=2.9 unit=A
